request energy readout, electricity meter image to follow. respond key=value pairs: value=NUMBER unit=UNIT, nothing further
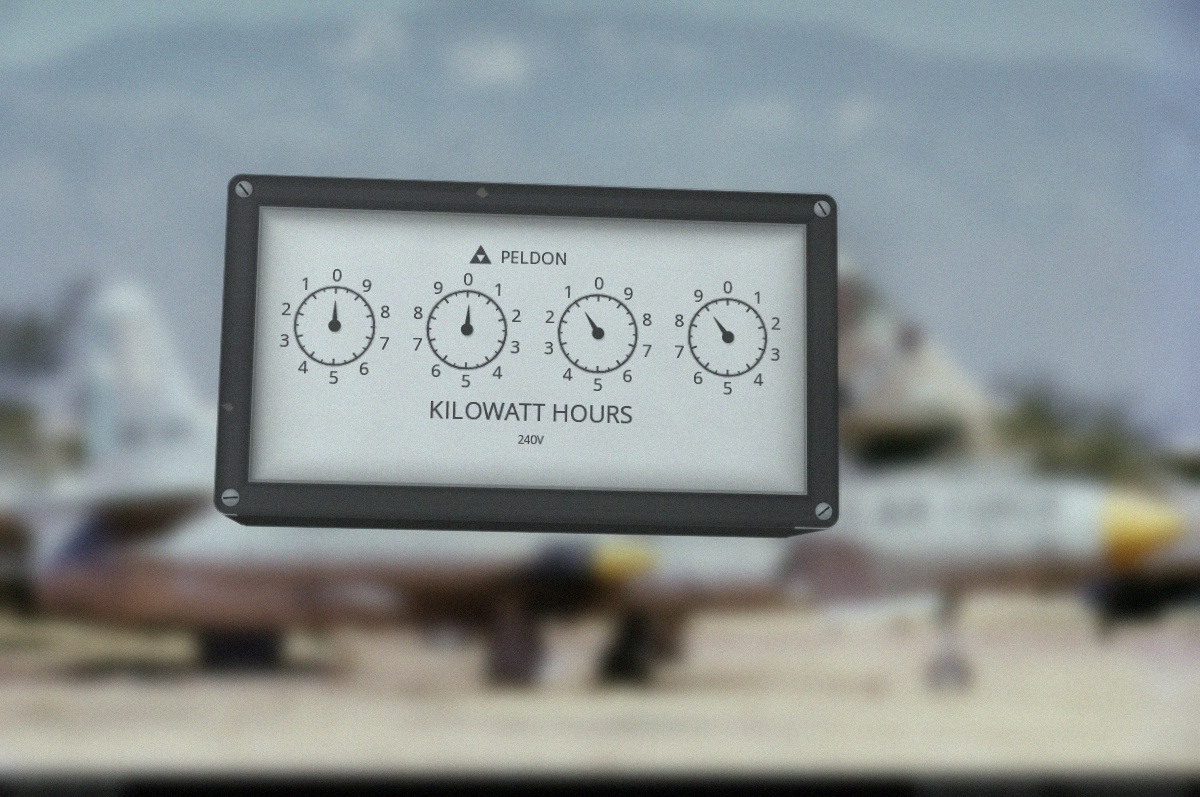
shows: value=9 unit=kWh
